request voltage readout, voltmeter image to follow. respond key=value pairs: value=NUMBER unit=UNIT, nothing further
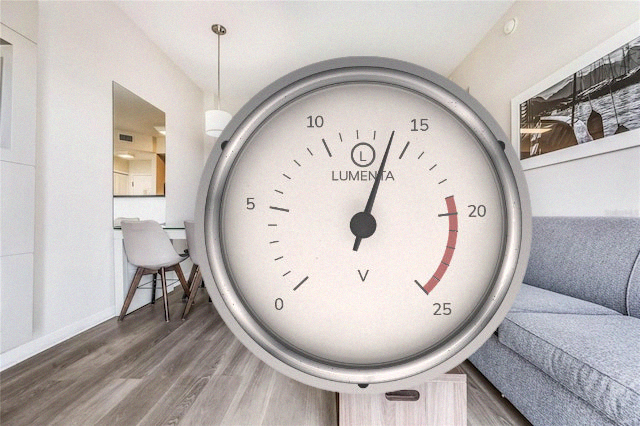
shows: value=14 unit=V
